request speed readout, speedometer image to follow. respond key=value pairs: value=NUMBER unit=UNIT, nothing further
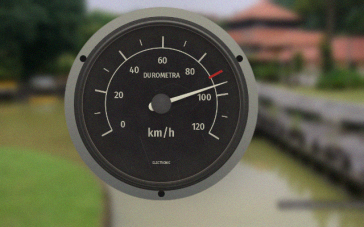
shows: value=95 unit=km/h
